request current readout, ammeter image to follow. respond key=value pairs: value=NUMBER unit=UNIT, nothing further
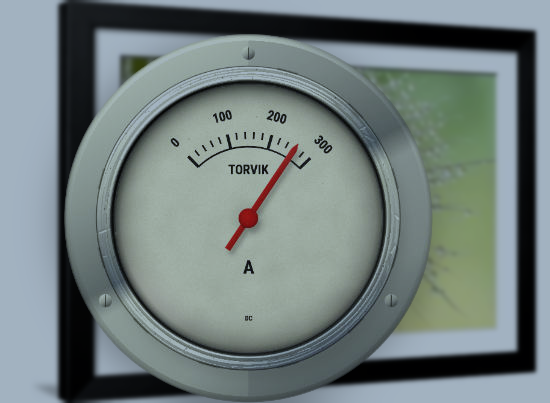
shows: value=260 unit=A
